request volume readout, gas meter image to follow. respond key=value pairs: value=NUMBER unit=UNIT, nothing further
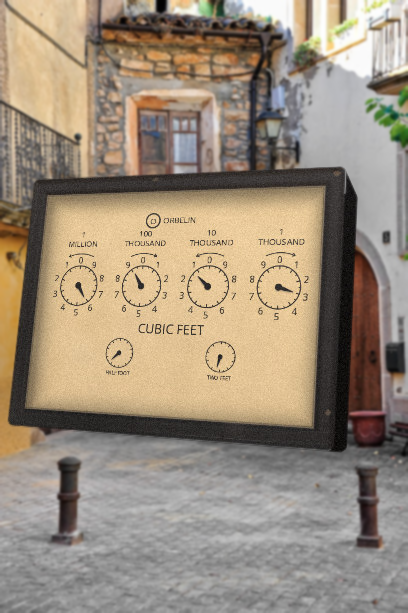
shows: value=591300 unit=ft³
